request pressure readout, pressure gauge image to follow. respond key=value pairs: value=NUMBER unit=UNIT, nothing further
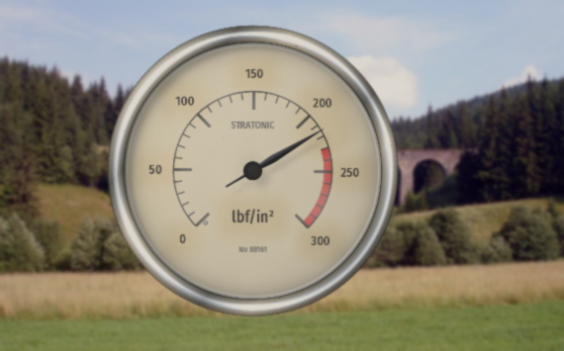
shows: value=215 unit=psi
